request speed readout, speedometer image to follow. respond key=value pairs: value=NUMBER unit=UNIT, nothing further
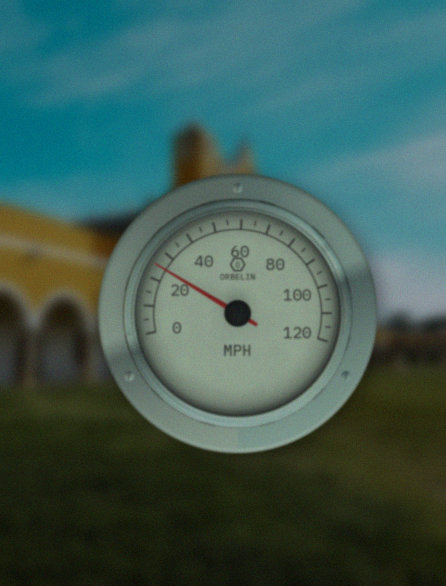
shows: value=25 unit=mph
